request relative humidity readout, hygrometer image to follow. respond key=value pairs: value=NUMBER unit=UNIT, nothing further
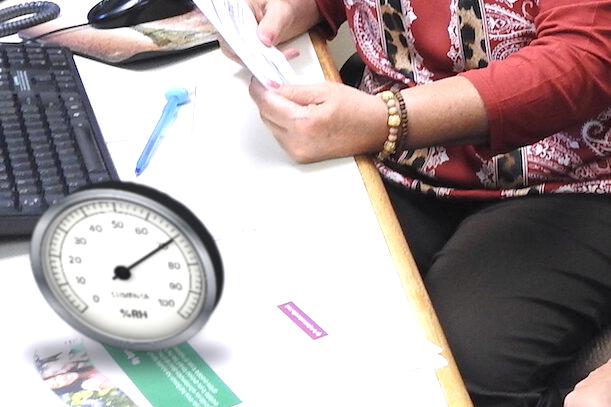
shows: value=70 unit=%
